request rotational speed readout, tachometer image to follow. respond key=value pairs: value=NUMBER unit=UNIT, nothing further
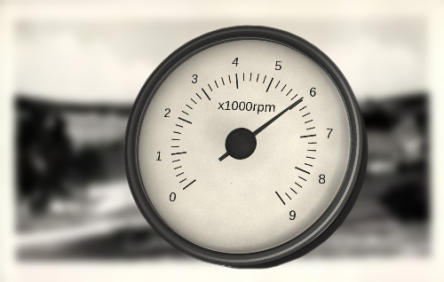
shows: value=6000 unit=rpm
